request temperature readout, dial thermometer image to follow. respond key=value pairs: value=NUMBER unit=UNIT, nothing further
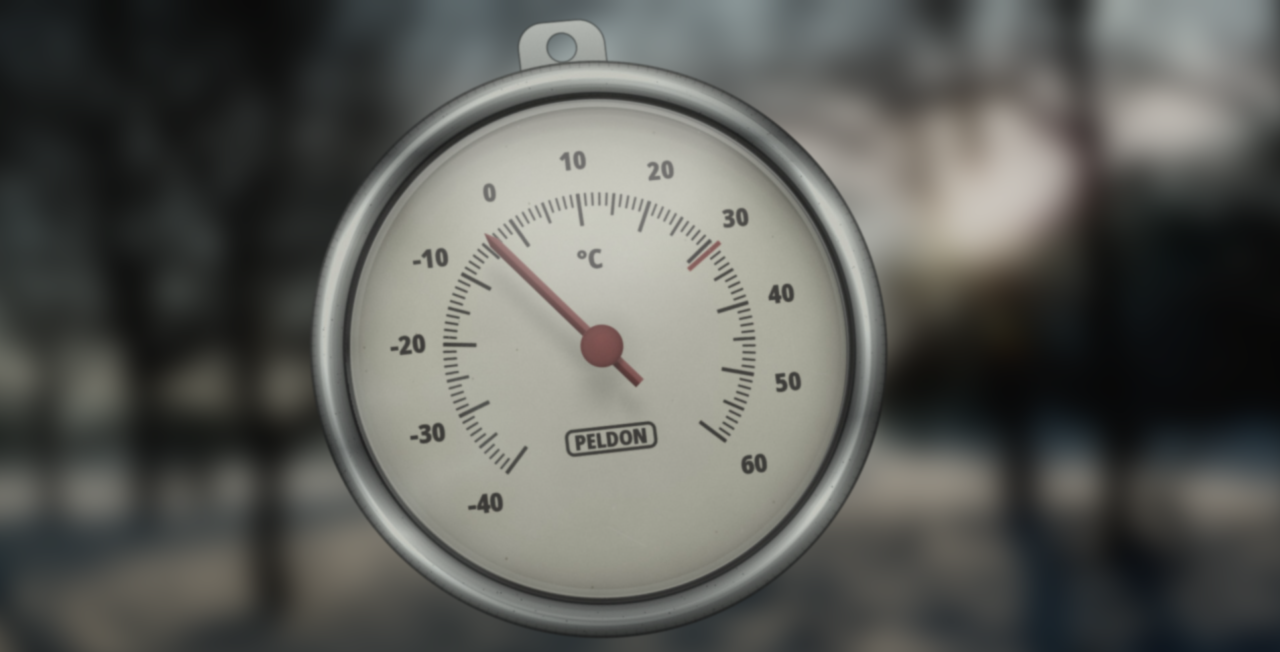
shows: value=-4 unit=°C
